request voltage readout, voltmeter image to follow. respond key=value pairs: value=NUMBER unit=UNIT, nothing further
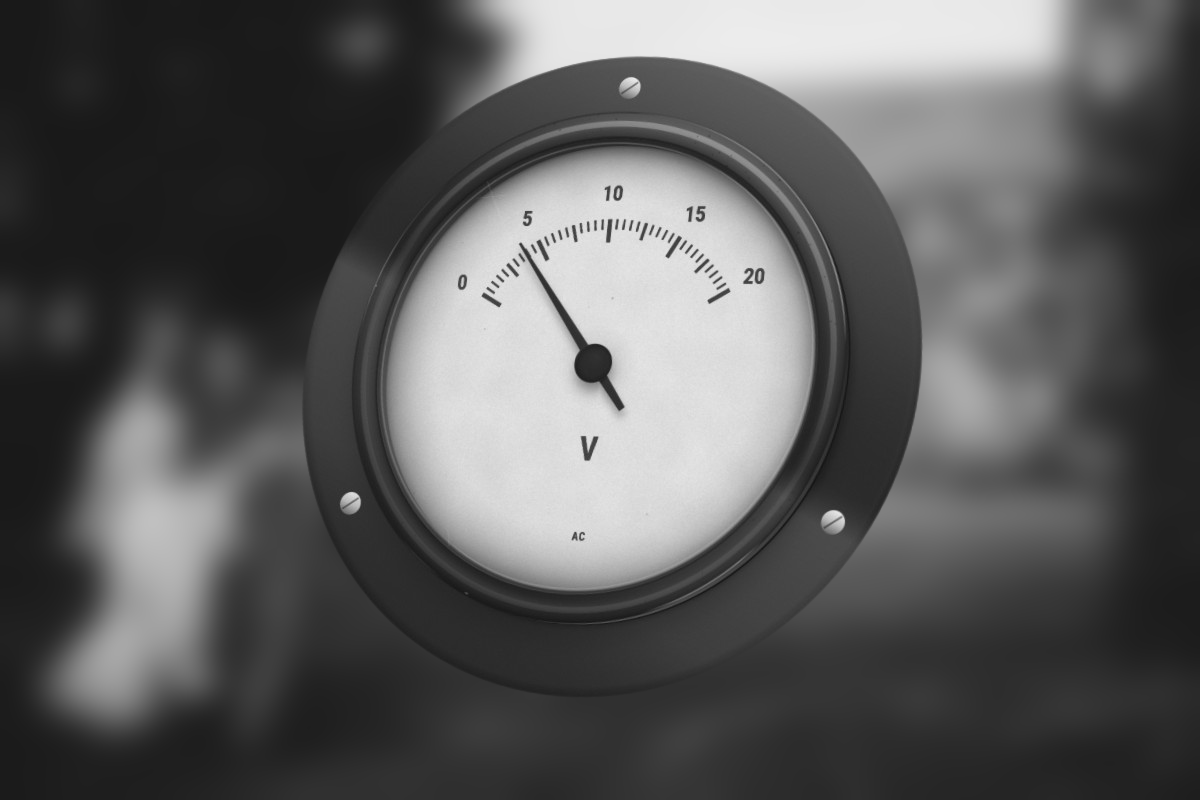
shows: value=4 unit=V
